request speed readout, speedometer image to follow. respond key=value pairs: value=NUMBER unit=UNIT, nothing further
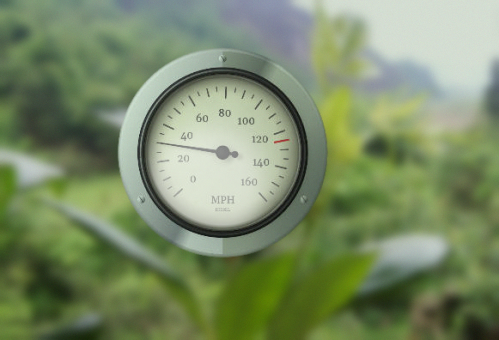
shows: value=30 unit=mph
